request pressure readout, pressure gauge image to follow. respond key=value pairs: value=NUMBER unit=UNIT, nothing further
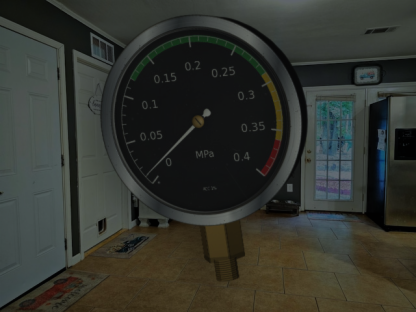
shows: value=0.01 unit=MPa
